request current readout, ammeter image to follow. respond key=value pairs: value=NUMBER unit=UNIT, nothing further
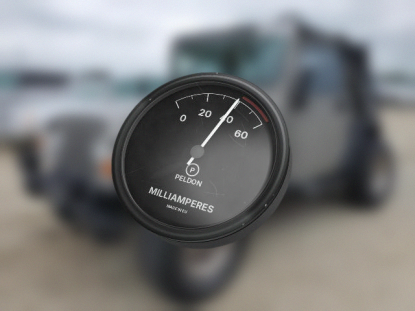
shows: value=40 unit=mA
